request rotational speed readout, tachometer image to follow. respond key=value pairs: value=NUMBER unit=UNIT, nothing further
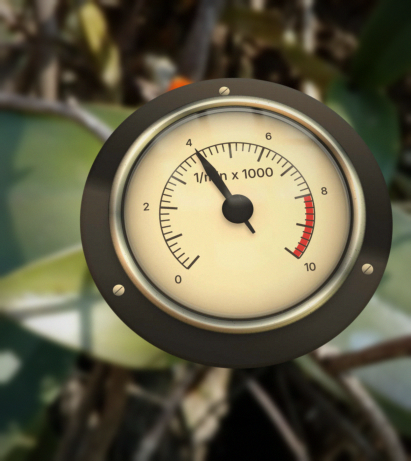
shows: value=4000 unit=rpm
